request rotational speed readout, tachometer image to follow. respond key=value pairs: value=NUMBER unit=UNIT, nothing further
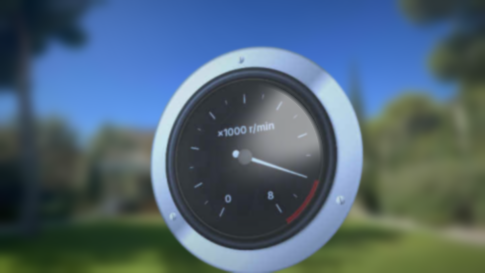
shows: value=7000 unit=rpm
